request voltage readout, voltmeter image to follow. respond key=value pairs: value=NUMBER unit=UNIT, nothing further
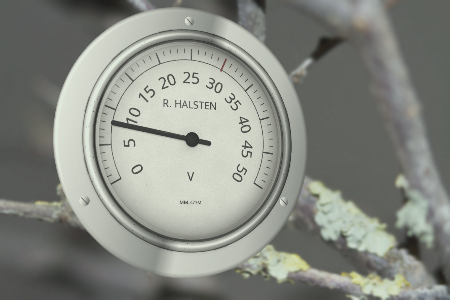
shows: value=8 unit=V
